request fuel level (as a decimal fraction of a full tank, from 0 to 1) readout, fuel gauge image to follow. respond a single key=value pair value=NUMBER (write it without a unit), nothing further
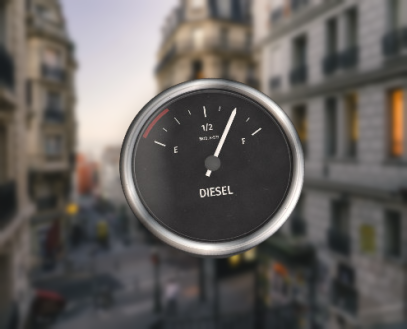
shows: value=0.75
